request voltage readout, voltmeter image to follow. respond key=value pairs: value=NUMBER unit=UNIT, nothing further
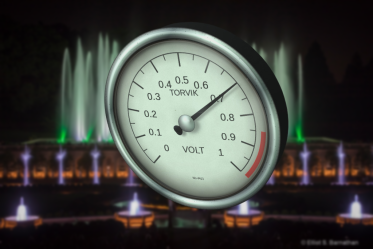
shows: value=0.7 unit=V
